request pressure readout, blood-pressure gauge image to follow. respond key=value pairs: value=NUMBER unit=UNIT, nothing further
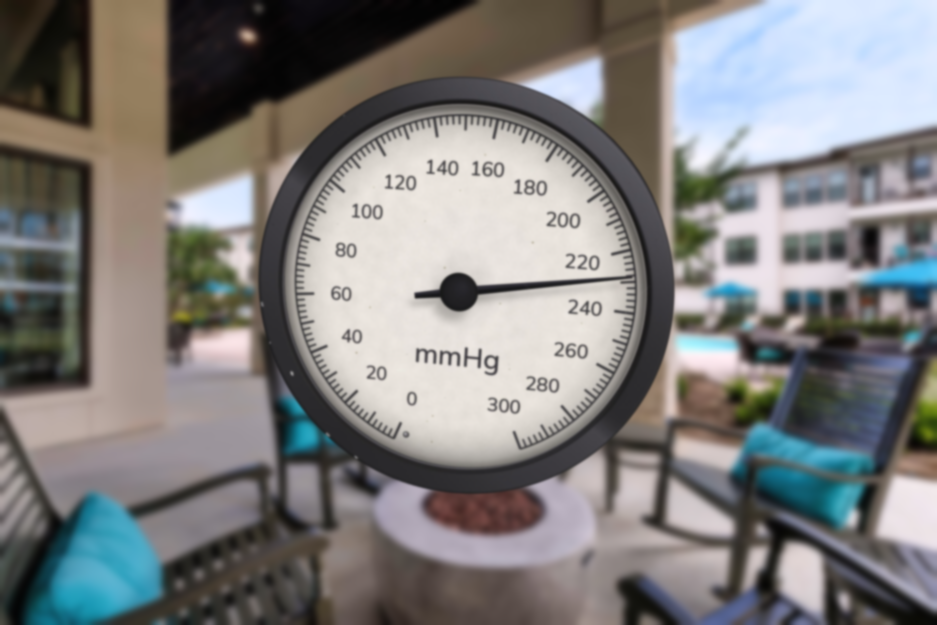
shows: value=228 unit=mmHg
